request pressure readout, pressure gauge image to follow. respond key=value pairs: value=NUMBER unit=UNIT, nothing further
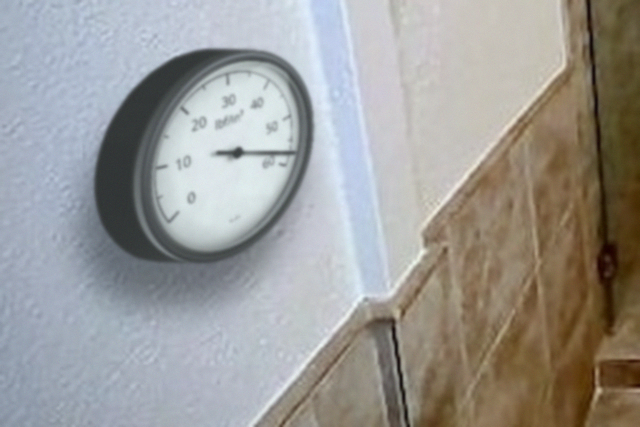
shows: value=57.5 unit=psi
